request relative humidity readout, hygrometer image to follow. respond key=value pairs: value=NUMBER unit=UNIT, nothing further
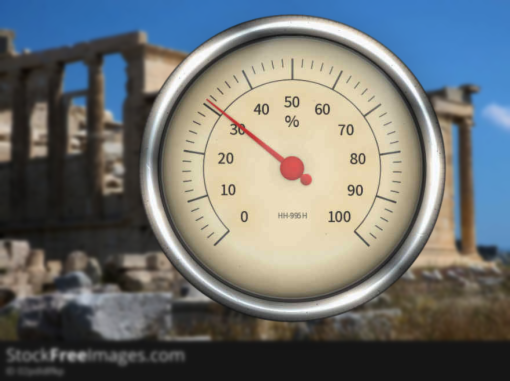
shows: value=31 unit=%
